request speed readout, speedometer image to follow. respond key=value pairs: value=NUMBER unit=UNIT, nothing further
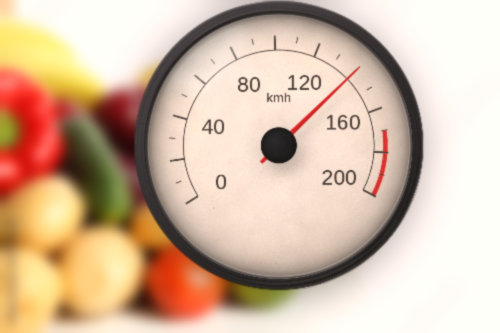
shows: value=140 unit=km/h
